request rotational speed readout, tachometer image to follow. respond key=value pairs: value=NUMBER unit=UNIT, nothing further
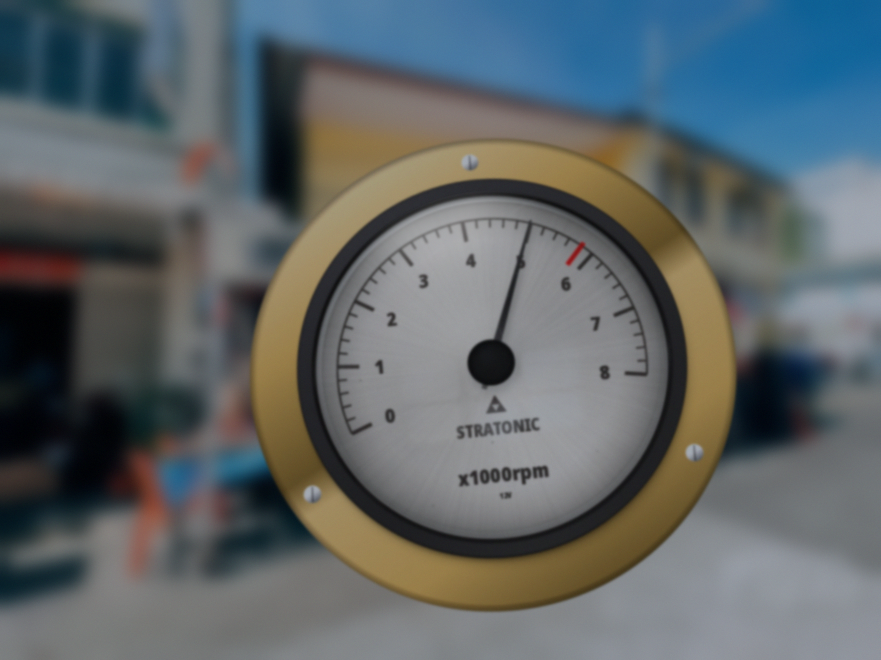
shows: value=5000 unit=rpm
